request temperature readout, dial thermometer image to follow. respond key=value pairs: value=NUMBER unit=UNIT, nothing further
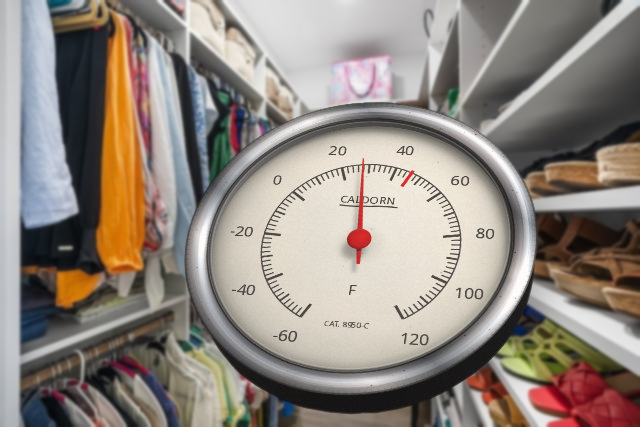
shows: value=28 unit=°F
